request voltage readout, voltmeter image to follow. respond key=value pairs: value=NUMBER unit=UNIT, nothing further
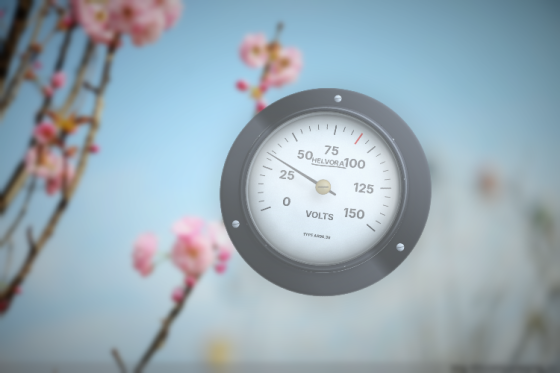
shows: value=32.5 unit=V
